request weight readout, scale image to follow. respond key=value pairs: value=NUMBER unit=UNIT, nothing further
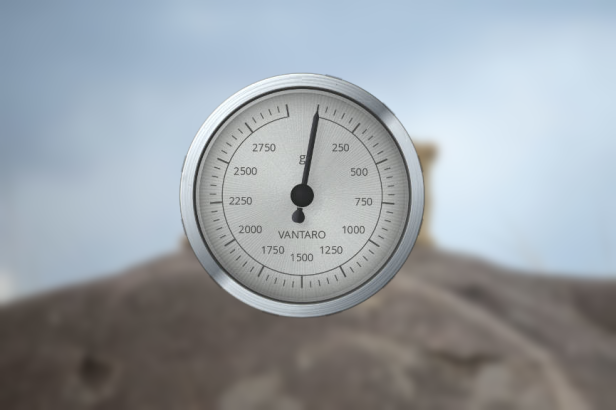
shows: value=0 unit=g
